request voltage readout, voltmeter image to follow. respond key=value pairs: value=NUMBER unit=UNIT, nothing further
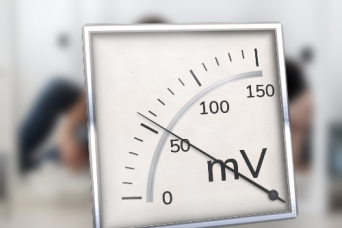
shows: value=55 unit=mV
